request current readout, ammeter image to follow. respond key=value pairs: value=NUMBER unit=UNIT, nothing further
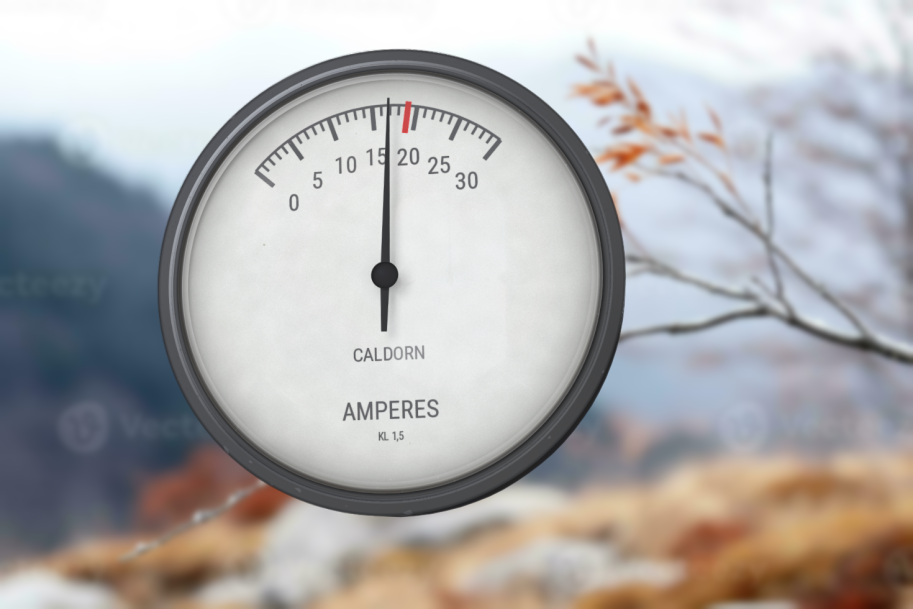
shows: value=17 unit=A
